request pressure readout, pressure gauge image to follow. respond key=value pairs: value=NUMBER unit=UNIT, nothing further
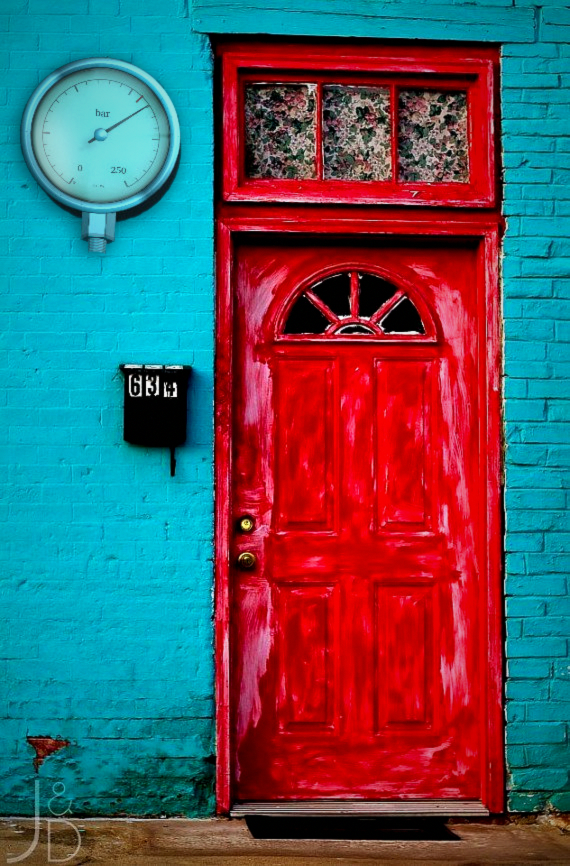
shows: value=170 unit=bar
